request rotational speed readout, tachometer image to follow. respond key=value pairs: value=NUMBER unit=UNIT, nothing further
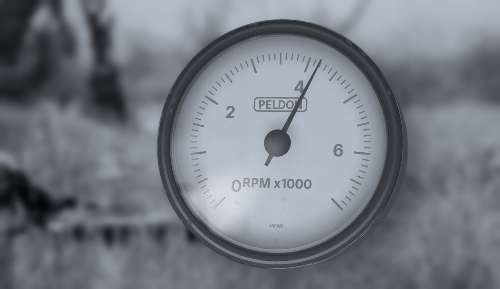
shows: value=4200 unit=rpm
